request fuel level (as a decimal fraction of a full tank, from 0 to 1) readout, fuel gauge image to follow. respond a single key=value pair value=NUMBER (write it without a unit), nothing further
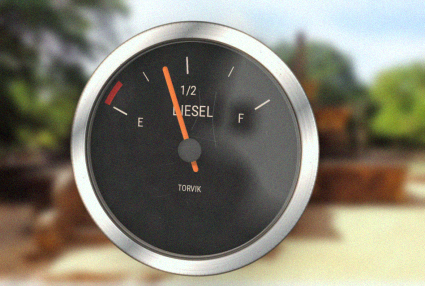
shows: value=0.375
